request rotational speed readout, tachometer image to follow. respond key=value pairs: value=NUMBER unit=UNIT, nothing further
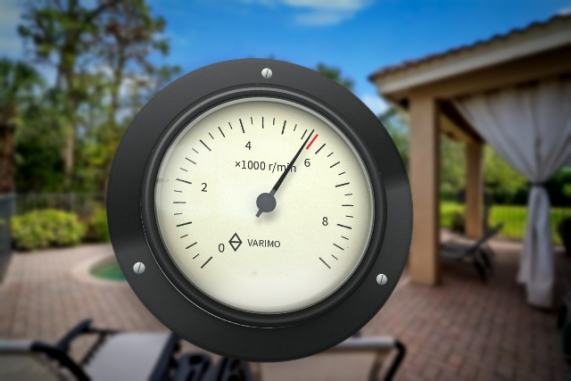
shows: value=5625 unit=rpm
